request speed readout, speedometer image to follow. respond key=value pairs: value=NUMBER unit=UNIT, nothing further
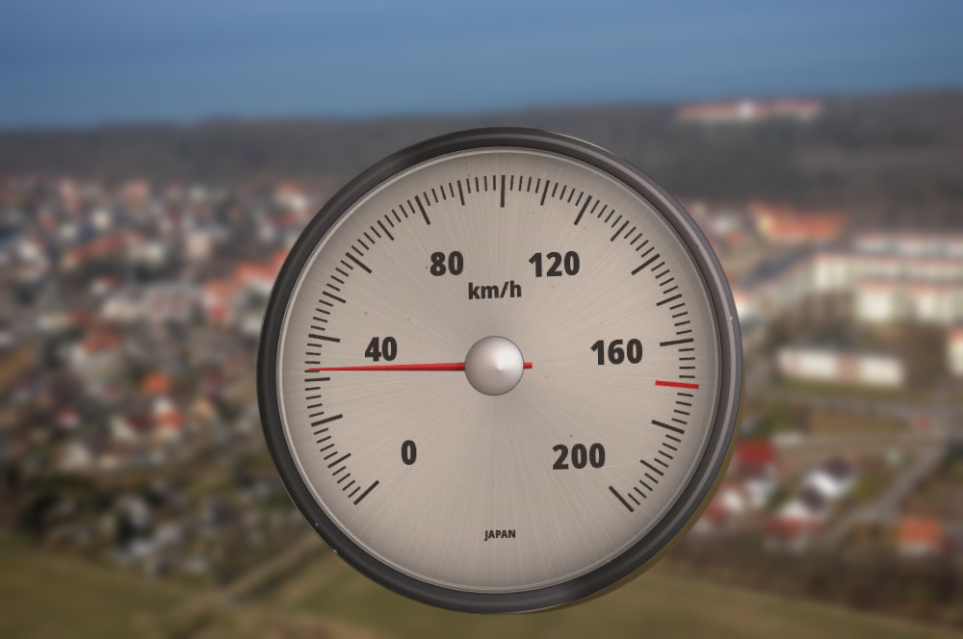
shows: value=32 unit=km/h
